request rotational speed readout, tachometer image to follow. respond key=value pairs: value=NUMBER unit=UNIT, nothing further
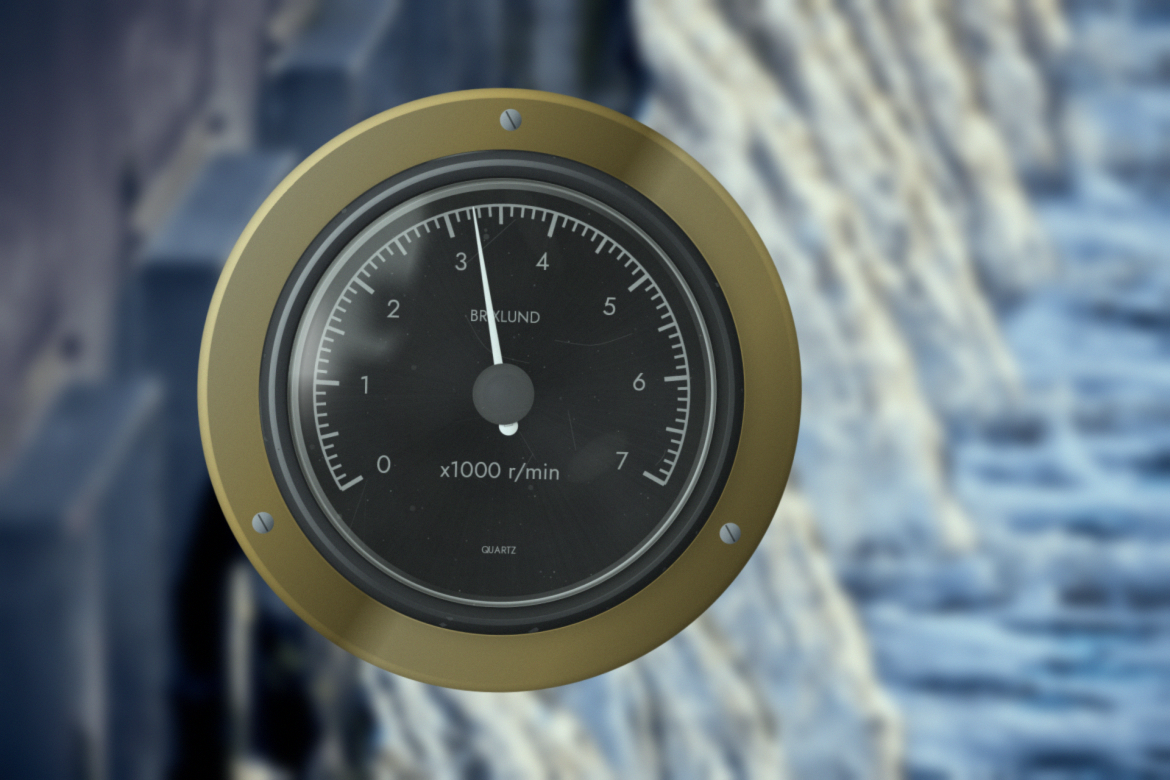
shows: value=3250 unit=rpm
